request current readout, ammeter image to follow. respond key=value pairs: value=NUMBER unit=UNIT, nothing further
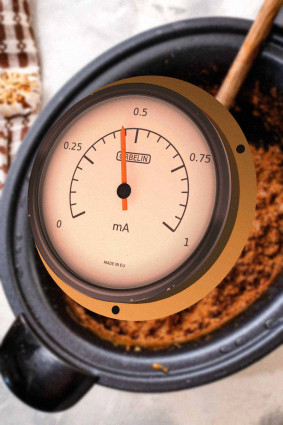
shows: value=0.45 unit=mA
